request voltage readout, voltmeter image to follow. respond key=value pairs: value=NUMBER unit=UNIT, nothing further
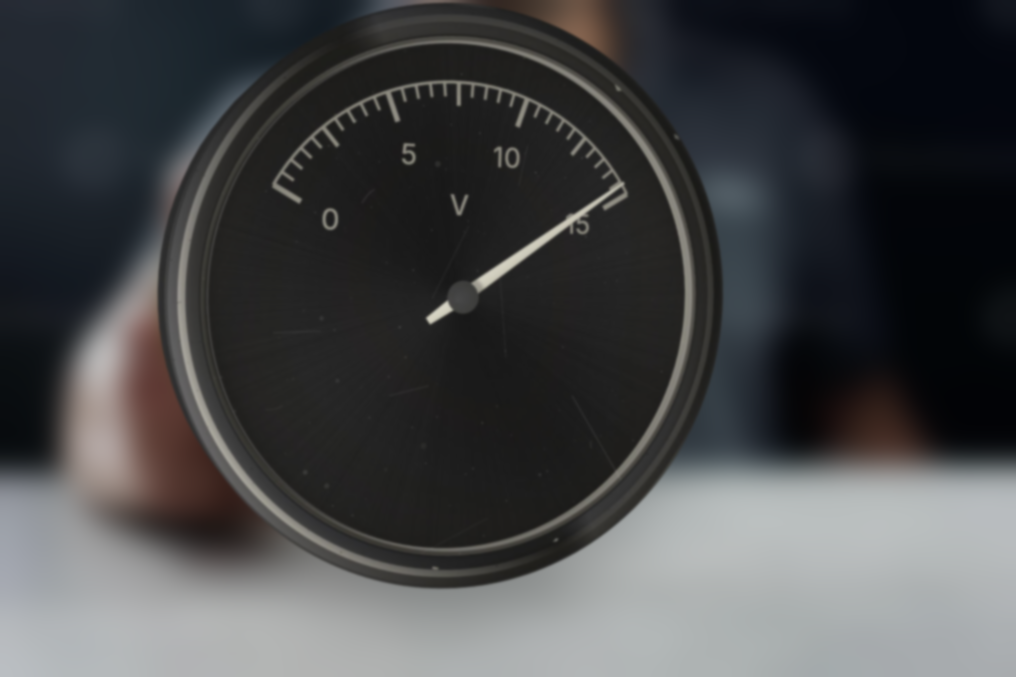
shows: value=14.5 unit=V
